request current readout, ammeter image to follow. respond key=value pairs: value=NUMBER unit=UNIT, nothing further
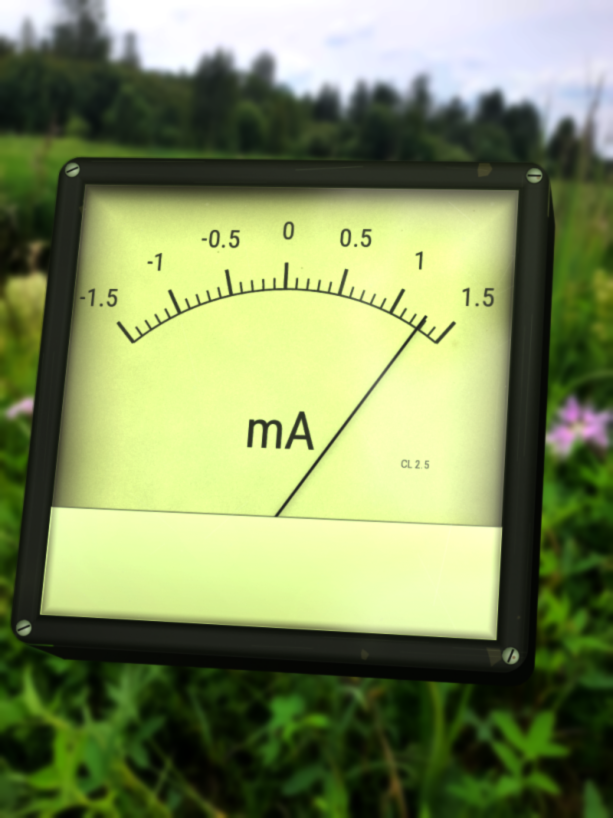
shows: value=1.3 unit=mA
